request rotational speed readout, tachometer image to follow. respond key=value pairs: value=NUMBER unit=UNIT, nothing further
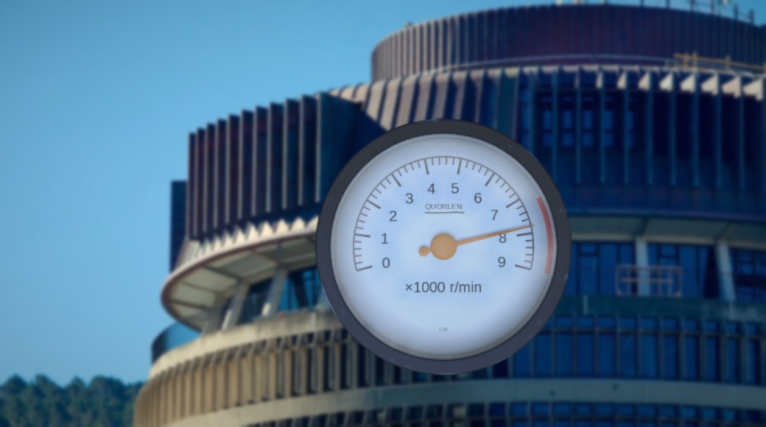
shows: value=7800 unit=rpm
